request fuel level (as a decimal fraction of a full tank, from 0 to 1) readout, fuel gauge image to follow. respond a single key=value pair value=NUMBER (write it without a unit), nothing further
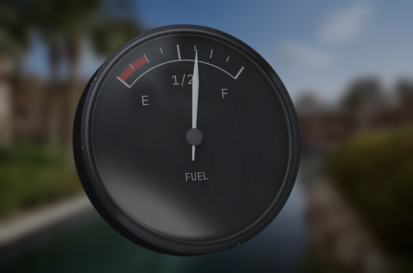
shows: value=0.625
